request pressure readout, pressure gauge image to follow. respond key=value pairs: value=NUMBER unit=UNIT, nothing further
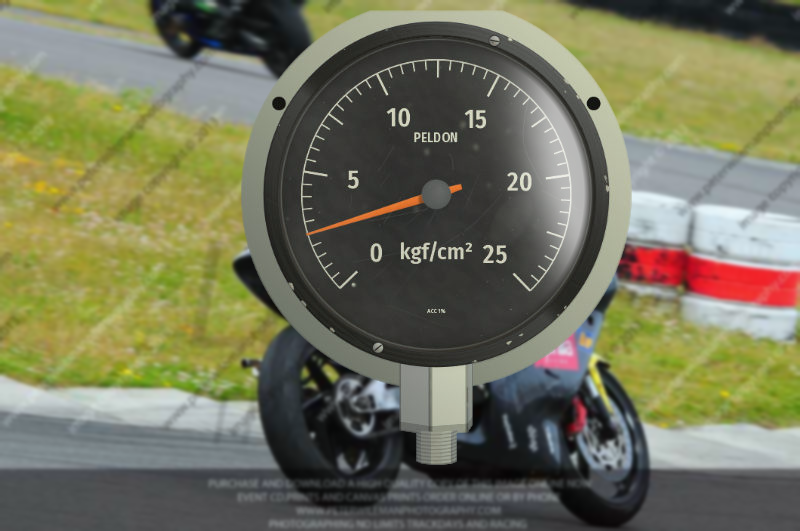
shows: value=2.5 unit=kg/cm²
